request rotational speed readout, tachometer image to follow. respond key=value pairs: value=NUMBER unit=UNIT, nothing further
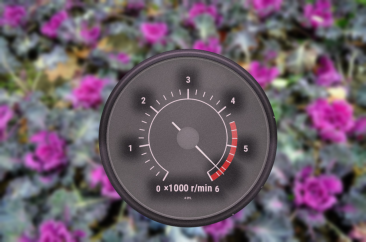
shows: value=5700 unit=rpm
